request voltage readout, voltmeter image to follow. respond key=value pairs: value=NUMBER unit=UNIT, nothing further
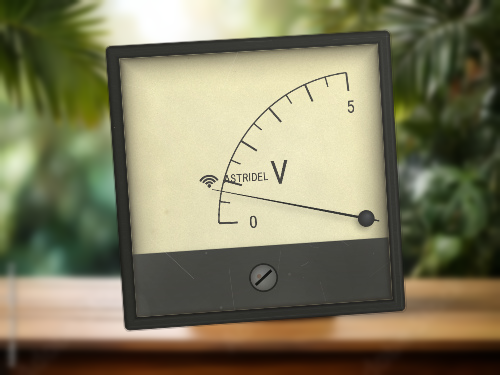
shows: value=0.75 unit=V
